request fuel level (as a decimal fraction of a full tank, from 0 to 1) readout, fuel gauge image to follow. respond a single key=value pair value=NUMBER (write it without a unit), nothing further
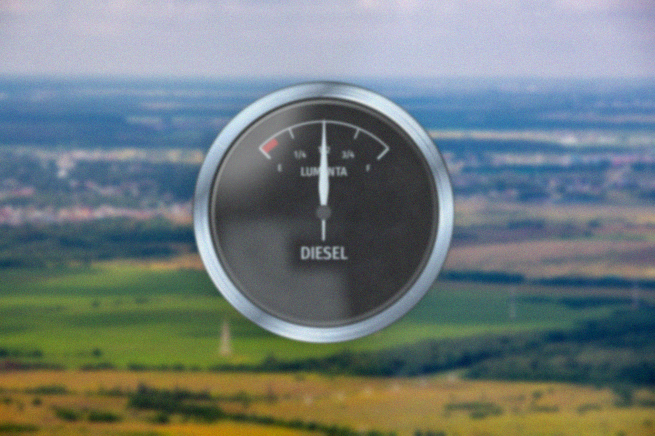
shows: value=0.5
